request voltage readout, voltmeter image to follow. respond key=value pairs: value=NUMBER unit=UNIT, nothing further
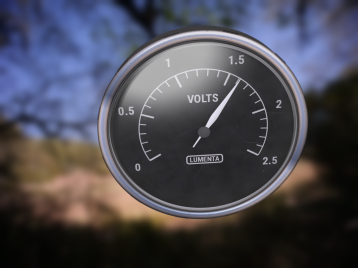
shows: value=1.6 unit=V
